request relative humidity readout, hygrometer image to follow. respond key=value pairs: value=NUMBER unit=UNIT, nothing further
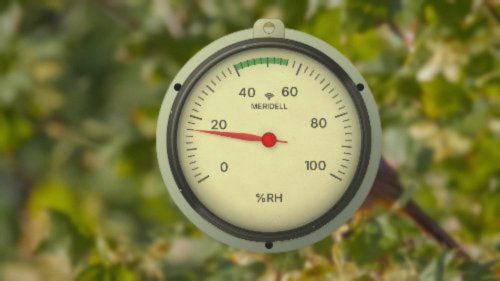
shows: value=16 unit=%
